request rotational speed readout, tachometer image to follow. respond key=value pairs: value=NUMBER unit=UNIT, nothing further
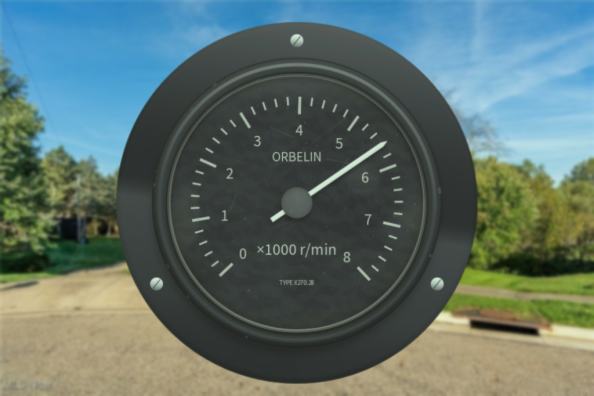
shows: value=5600 unit=rpm
